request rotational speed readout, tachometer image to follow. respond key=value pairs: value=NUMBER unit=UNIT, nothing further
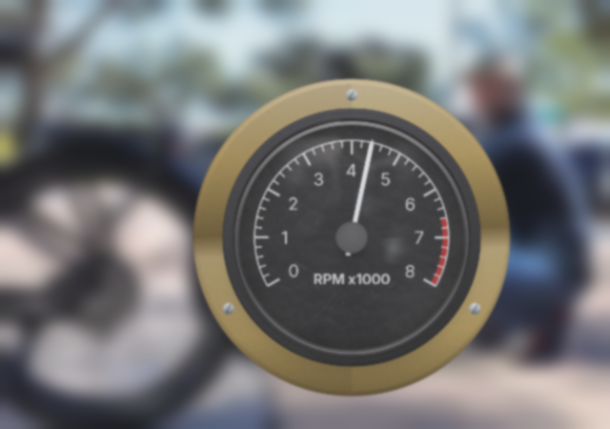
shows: value=4400 unit=rpm
